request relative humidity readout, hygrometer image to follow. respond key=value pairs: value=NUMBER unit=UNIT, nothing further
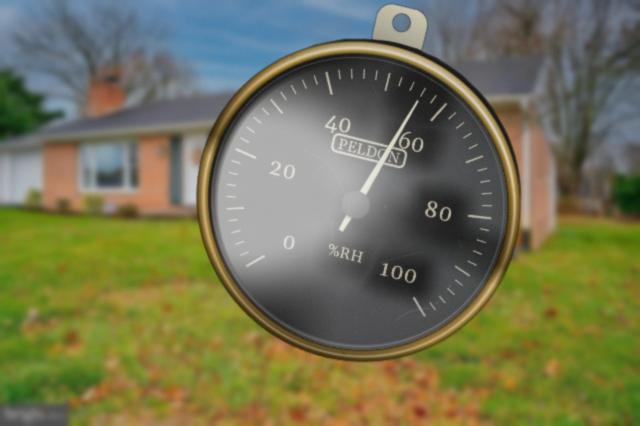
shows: value=56 unit=%
